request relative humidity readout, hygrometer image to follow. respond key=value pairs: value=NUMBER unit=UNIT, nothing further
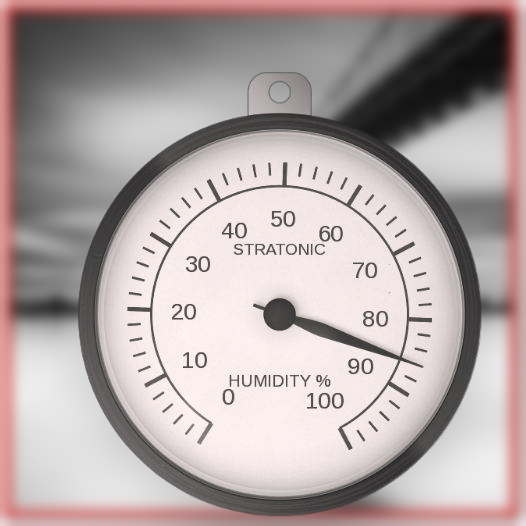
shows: value=86 unit=%
